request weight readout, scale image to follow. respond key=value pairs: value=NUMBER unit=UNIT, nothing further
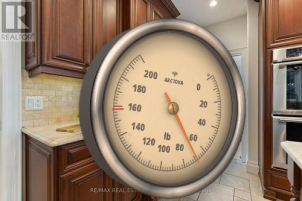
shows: value=70 unit=lb
